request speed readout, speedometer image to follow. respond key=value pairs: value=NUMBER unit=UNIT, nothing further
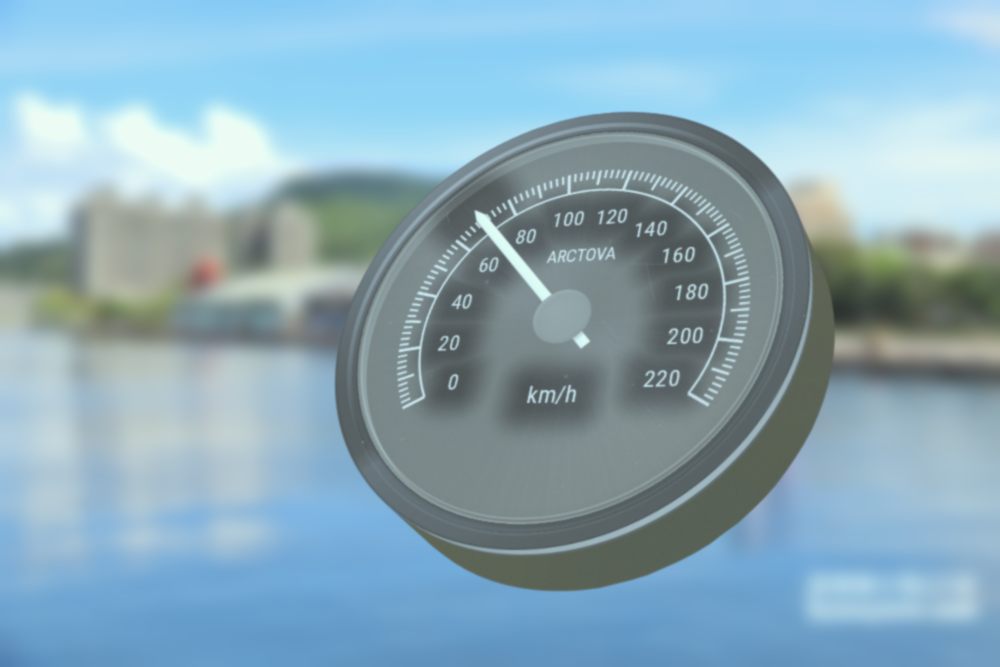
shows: value=70 unit=km/h
